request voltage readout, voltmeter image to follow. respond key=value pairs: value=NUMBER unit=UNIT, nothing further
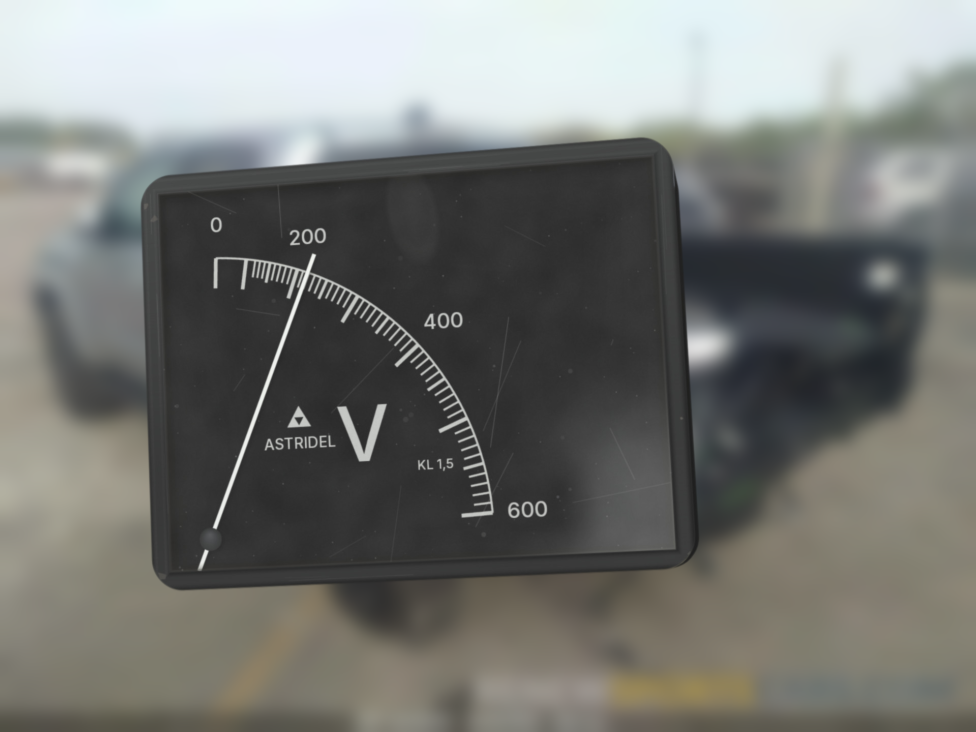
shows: value=220 unit=V
